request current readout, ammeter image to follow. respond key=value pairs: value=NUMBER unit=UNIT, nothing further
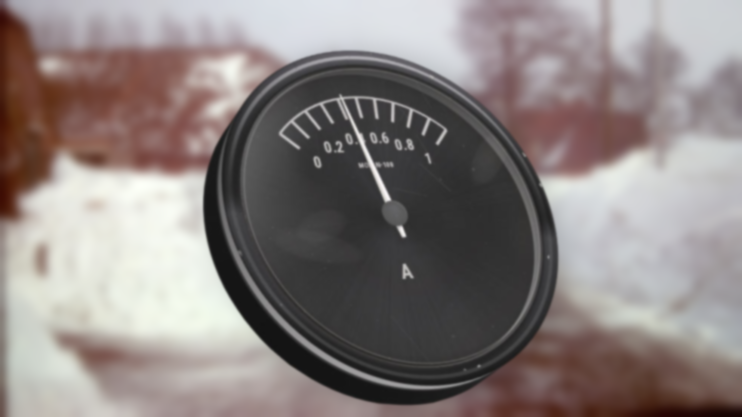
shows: value=0.4 unit=A
